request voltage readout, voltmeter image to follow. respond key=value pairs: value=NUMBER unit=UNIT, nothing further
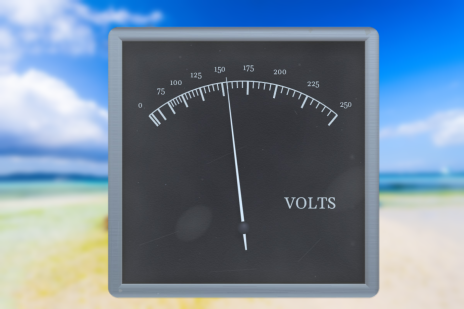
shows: value=155 unit=V
